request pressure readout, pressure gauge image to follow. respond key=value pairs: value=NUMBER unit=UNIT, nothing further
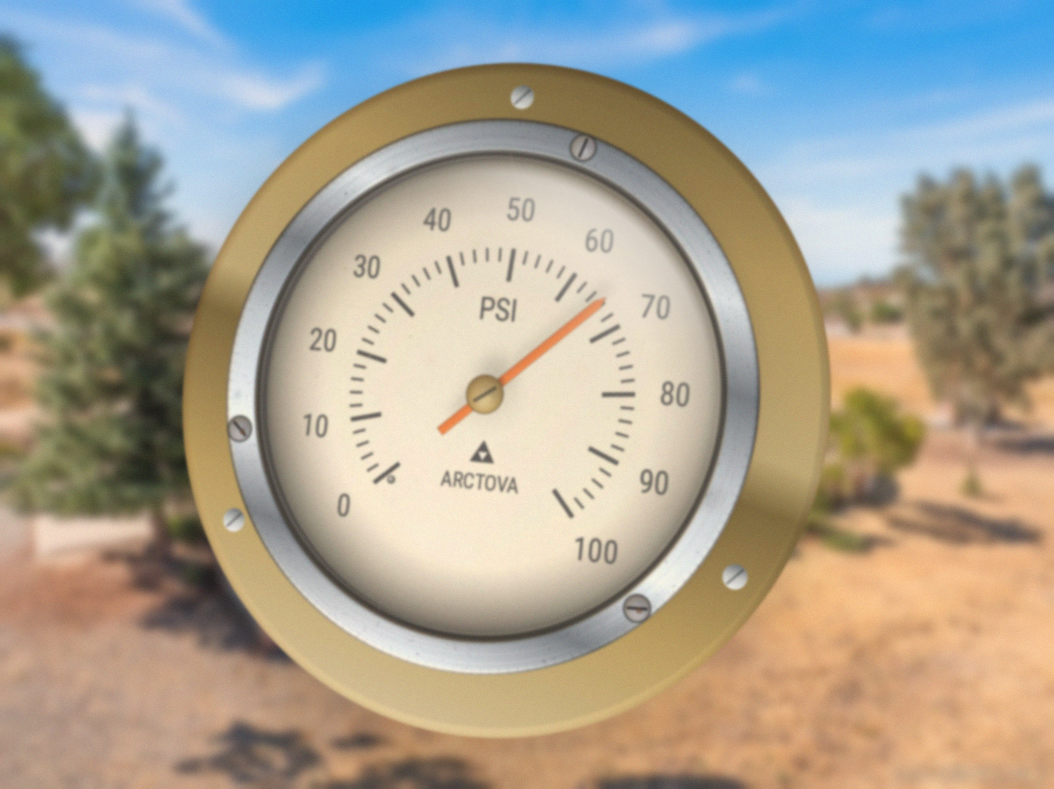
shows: value=66 unit=psi
